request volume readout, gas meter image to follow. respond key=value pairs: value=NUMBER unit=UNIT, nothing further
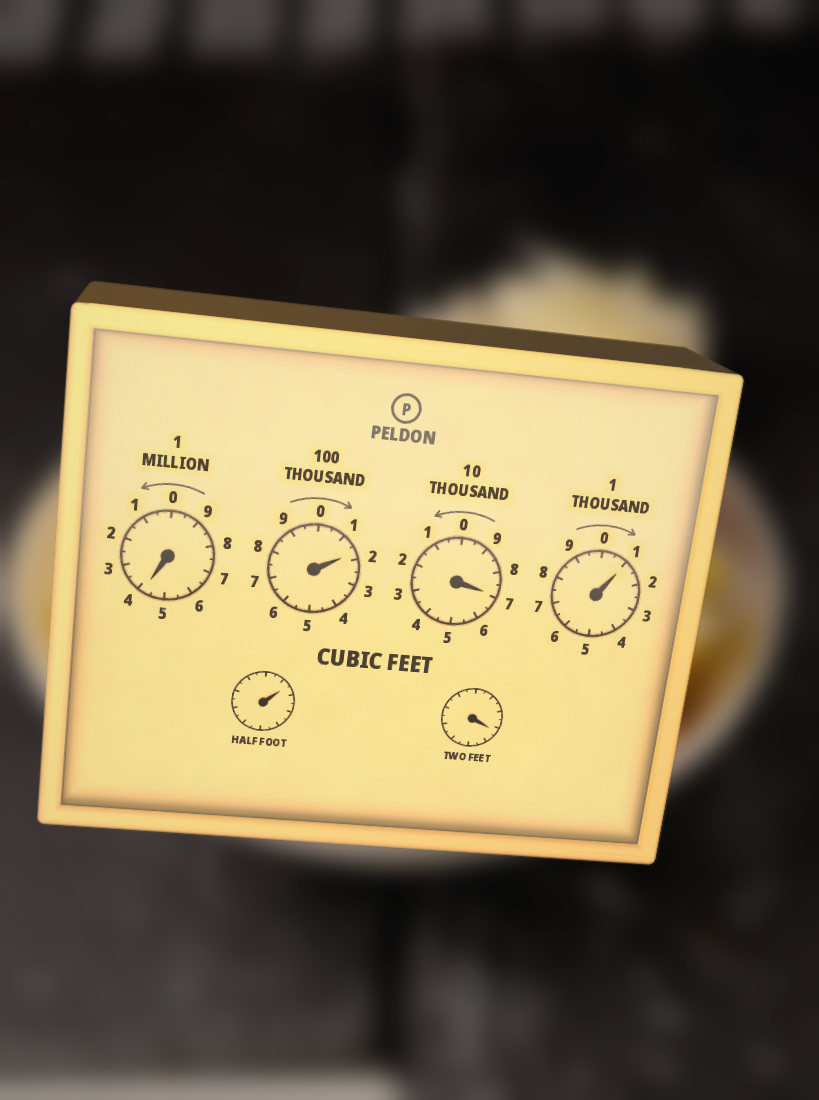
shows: value=417100 unit=ft³
